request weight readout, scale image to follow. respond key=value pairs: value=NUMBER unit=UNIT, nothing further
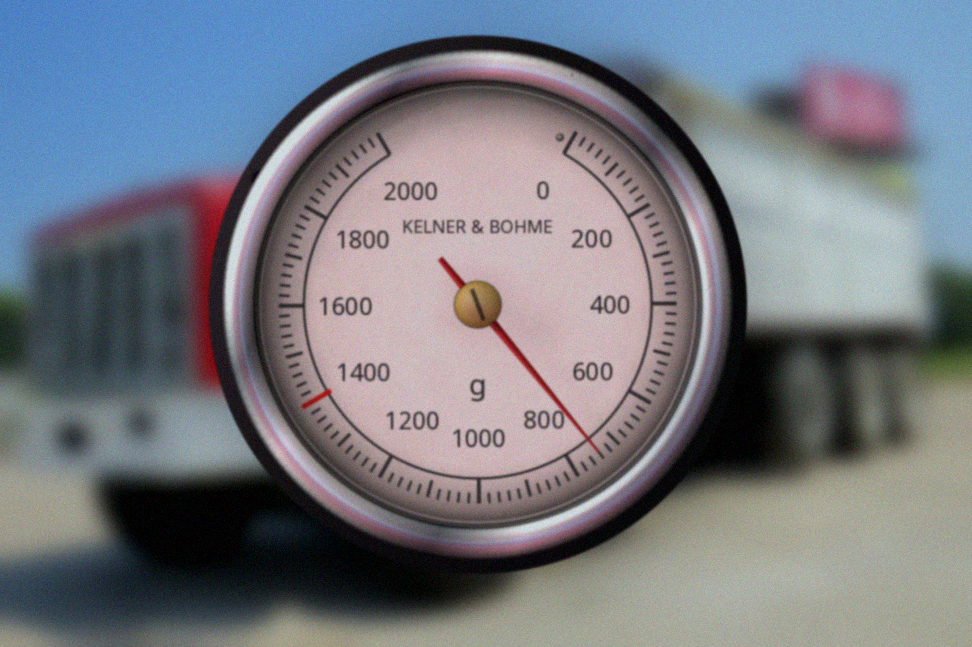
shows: value=740 unit=g
